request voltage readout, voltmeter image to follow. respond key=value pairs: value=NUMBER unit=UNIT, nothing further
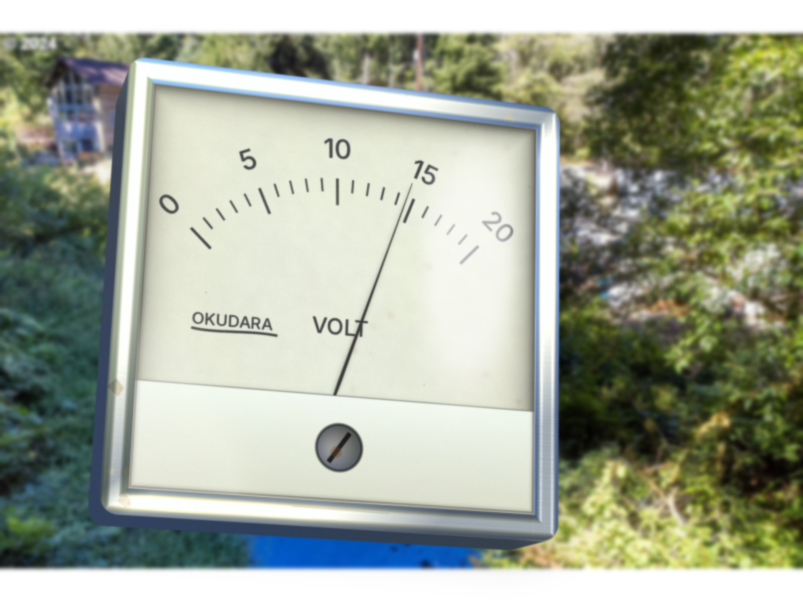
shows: value=14.5 unit=V
